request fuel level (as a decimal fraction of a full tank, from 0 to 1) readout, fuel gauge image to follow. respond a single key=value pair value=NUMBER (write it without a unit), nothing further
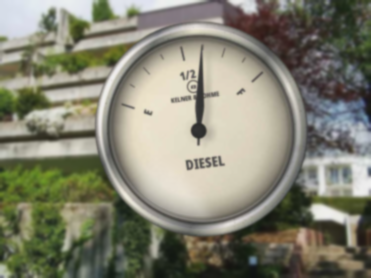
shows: value=0.625
